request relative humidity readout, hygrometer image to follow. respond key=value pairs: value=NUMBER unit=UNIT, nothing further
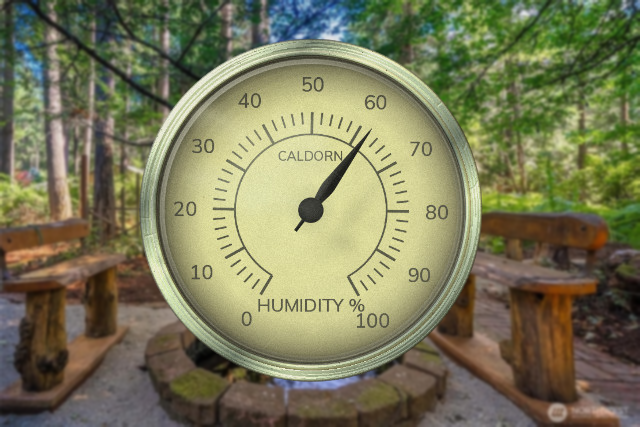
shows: value=62 unit=%
